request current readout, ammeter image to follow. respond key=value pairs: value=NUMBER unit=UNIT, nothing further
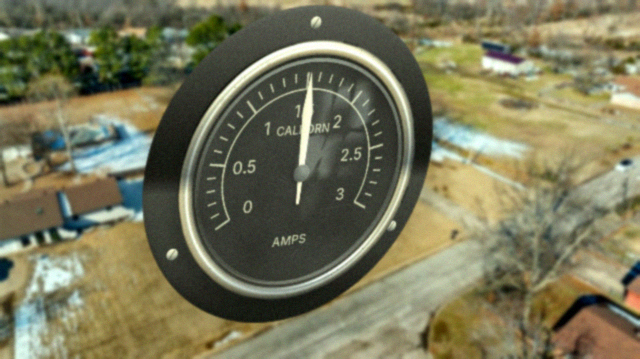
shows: value=1.5 unit=A
